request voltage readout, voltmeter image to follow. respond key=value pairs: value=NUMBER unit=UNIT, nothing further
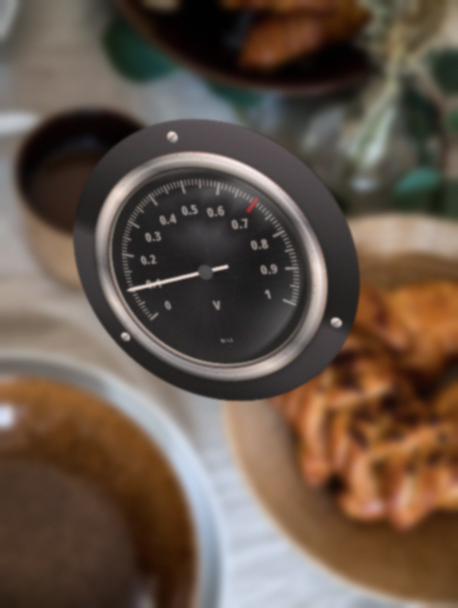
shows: value=0.1 unit=V
